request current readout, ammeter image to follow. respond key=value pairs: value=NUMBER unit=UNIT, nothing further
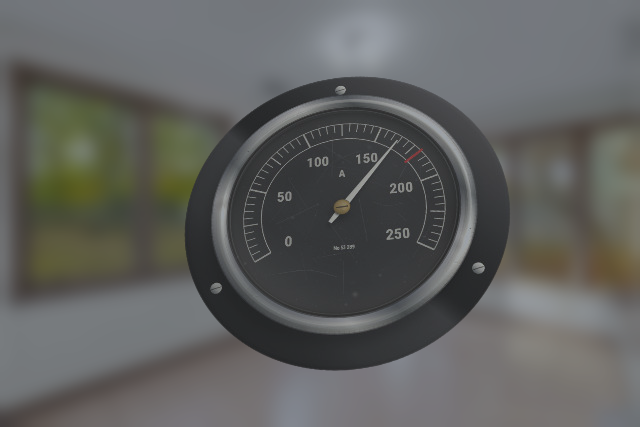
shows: value=165 unit=A
